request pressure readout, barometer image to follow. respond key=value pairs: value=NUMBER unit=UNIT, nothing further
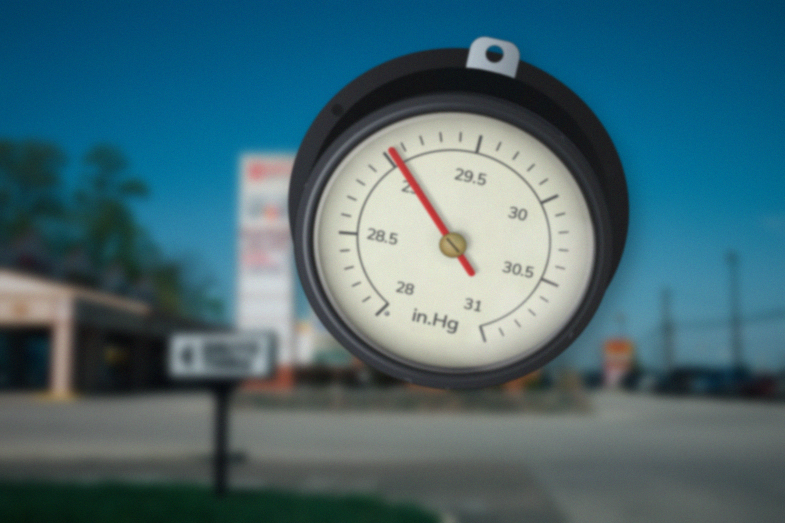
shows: value=29.05 unit=inHg
